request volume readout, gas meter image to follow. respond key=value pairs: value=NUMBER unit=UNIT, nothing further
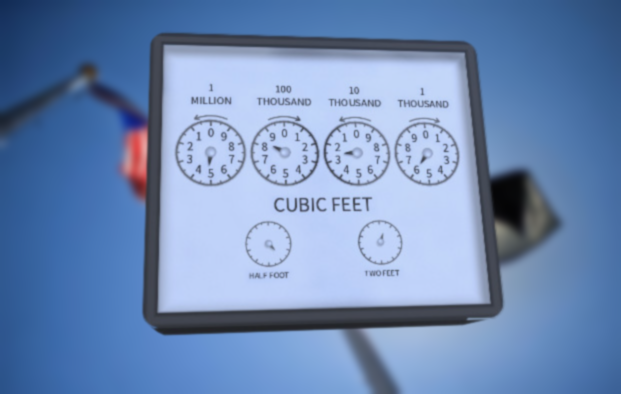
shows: value=482600 unit=ft³
